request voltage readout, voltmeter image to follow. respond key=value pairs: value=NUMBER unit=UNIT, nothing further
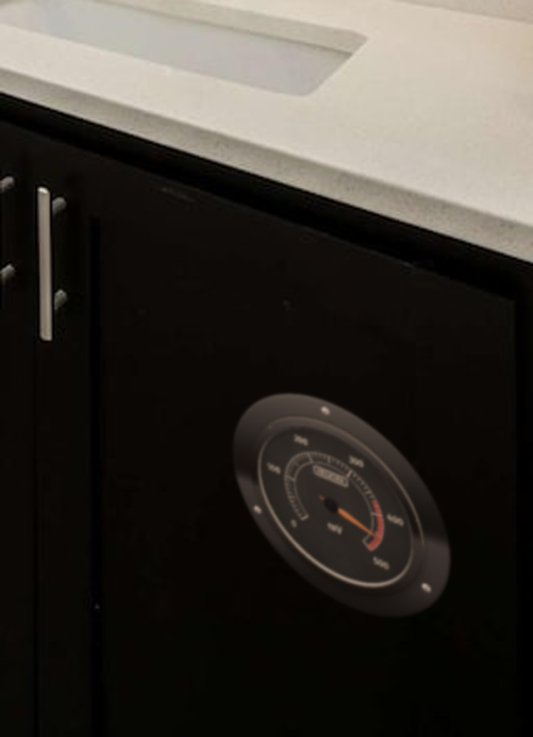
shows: value=450 unit=mV
